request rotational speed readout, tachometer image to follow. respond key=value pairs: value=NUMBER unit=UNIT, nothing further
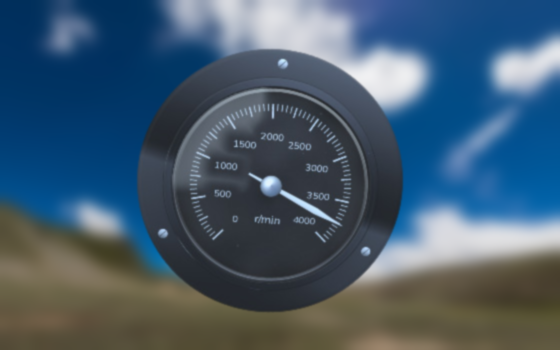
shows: value=3750 unit=rpm
